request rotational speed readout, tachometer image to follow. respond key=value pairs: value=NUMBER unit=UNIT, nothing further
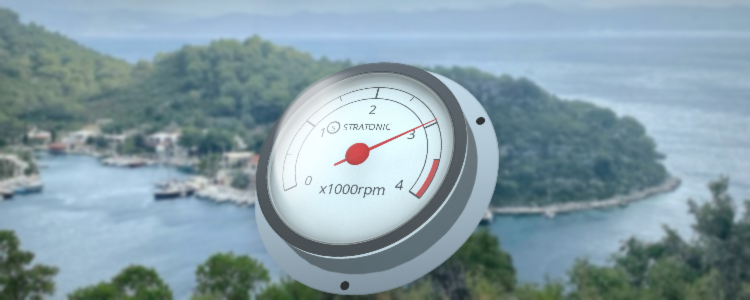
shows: value=3000 unit=rpm
